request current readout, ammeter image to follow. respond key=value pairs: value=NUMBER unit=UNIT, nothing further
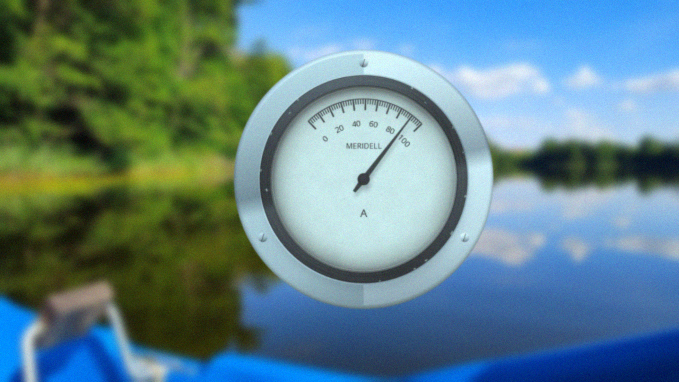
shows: value=90 unit=A
